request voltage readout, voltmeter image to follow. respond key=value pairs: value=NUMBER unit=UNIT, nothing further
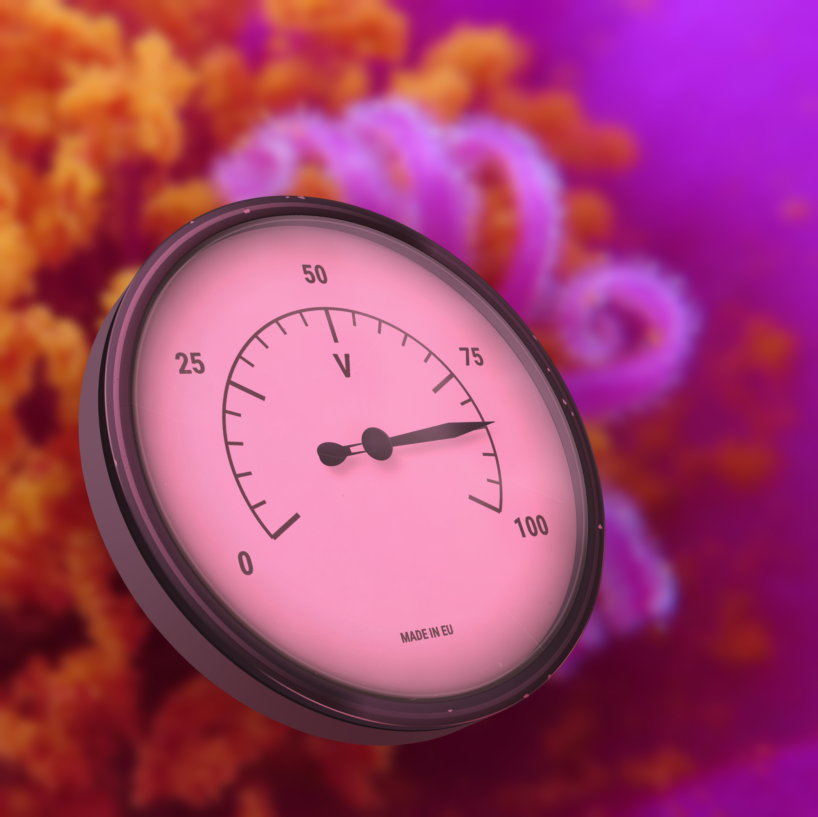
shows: value=85 unit=V
